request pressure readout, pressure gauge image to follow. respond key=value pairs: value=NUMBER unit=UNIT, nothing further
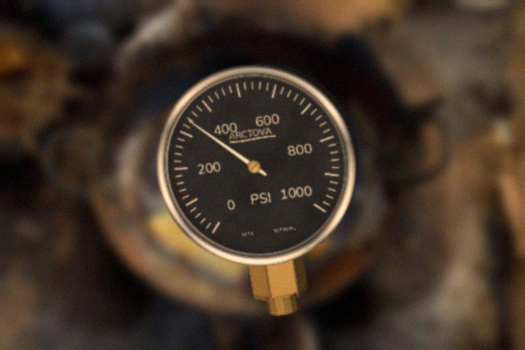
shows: value=340 unit=psi
